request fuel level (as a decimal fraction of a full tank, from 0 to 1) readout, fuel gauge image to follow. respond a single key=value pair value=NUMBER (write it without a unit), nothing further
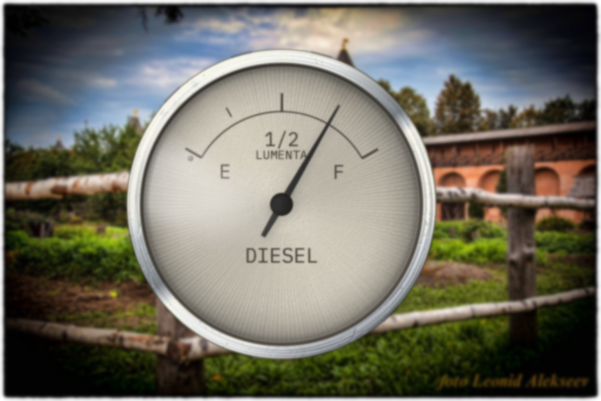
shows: value=0.75
